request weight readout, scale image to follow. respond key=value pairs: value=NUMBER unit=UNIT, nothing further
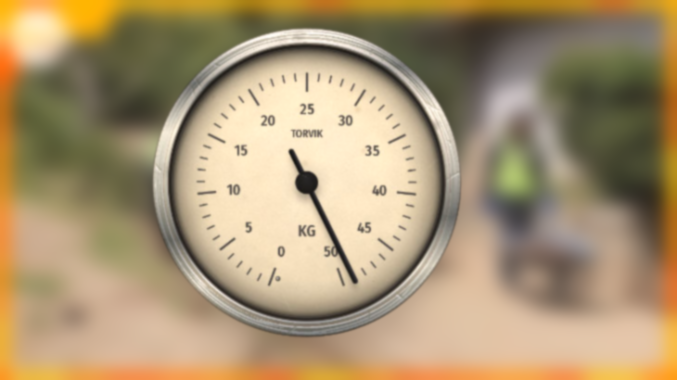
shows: value=49 unit=kg
